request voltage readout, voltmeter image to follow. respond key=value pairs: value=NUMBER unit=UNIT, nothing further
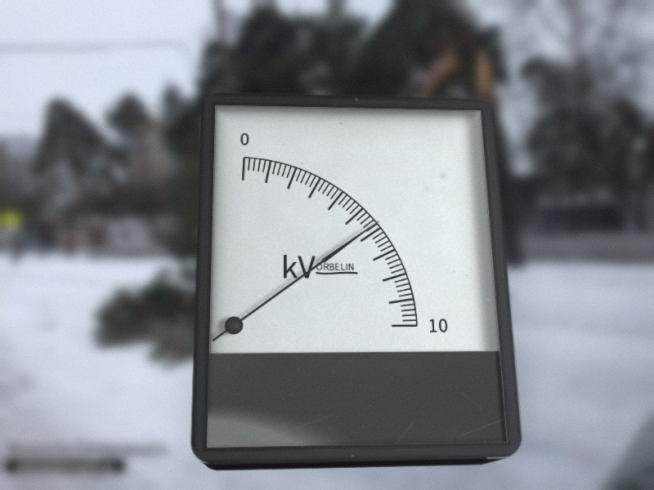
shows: value=5.8 unit=kV
